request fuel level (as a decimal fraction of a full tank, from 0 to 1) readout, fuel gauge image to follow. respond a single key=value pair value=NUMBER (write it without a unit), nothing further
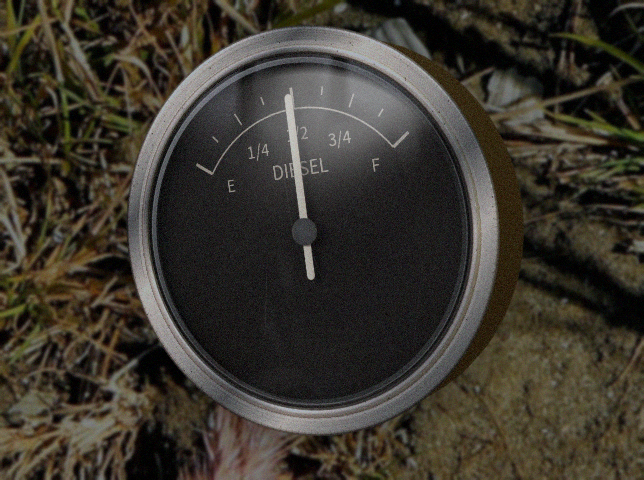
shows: value=0.5
